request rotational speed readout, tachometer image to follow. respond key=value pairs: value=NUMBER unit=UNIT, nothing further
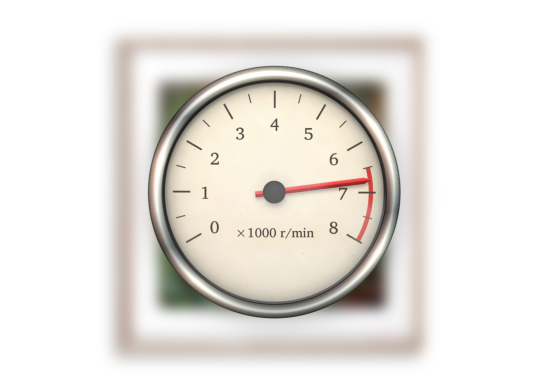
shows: value=6750 unit=rpm
